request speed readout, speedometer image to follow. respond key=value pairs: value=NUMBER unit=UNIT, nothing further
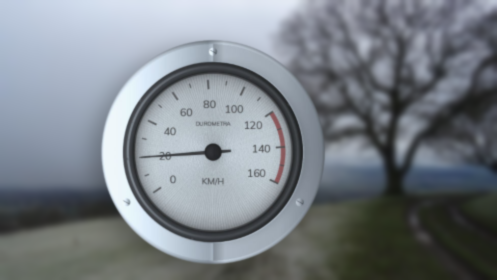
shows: value=20 unit=km/h
